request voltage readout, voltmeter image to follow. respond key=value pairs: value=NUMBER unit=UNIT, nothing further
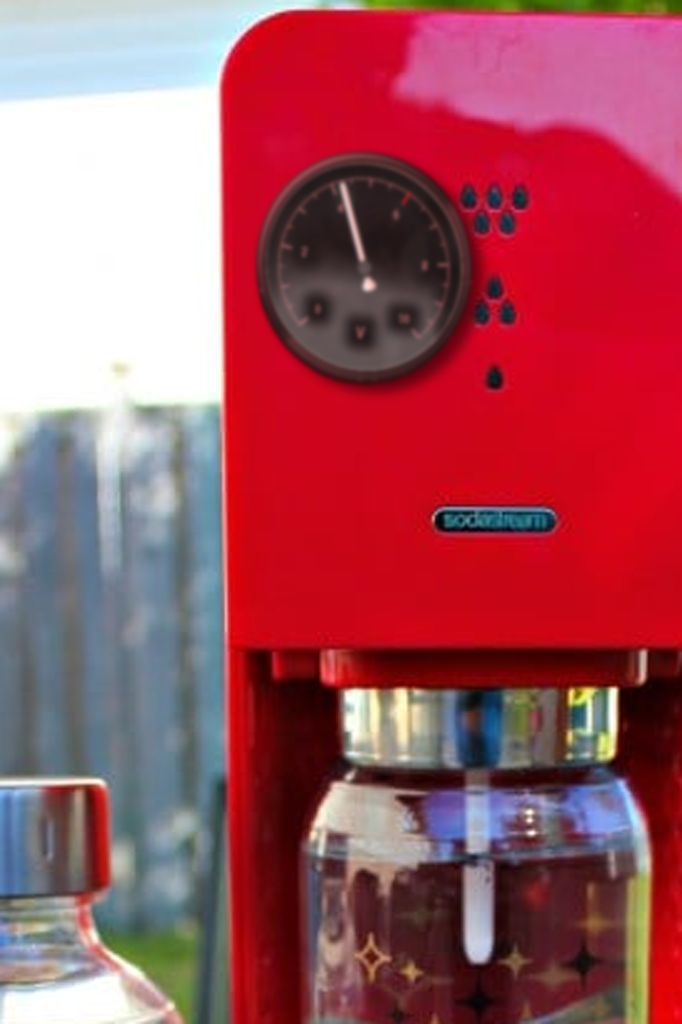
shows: value=4.25 unit=V
